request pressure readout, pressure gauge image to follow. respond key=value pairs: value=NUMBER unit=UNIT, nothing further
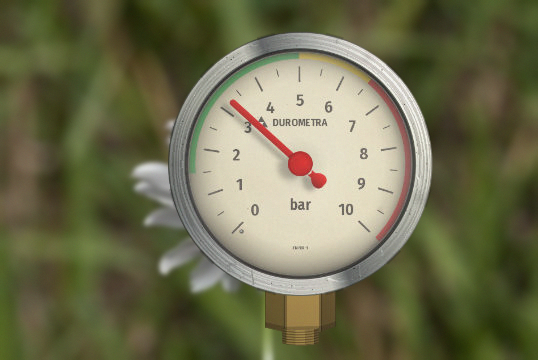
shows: value=3.25 unit=bar
